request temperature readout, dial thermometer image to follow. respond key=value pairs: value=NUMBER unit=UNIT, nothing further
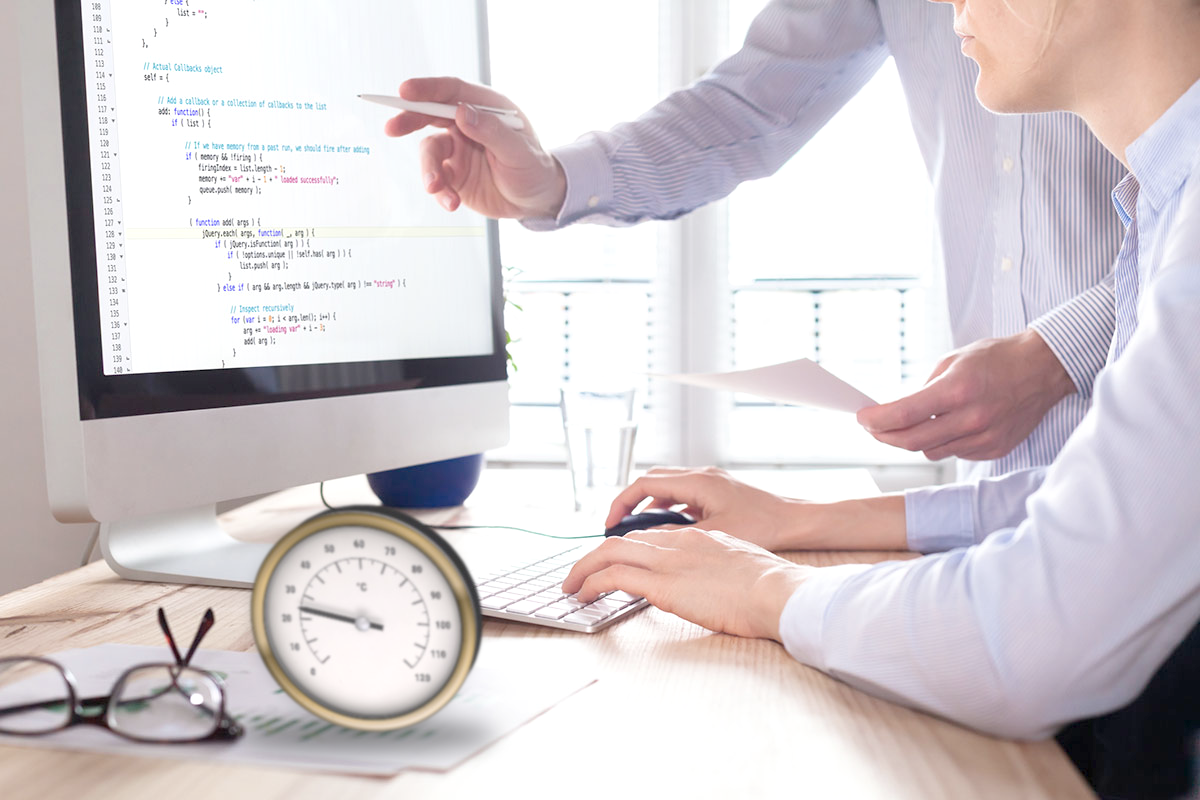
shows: value=25 unit=°C
